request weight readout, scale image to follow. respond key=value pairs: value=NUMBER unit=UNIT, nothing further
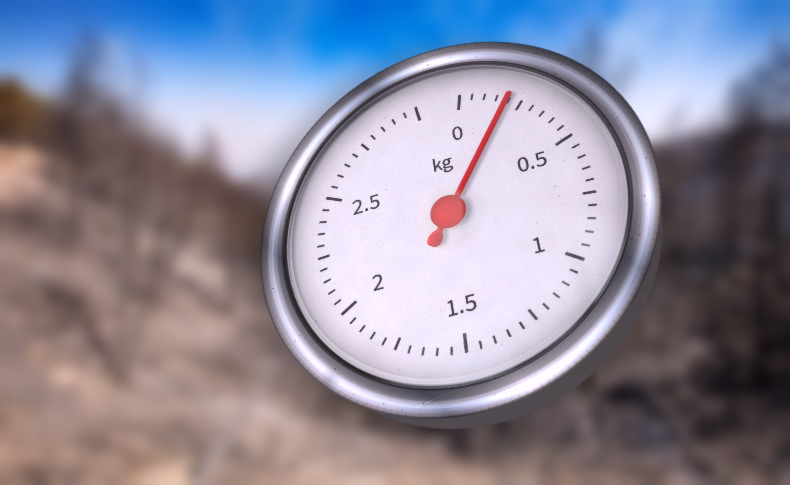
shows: value=0.2 unit=kg
